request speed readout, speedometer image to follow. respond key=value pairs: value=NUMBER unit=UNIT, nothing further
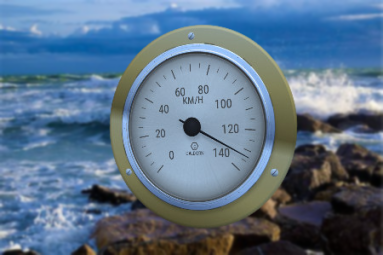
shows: value=132.5 unit=km/h
